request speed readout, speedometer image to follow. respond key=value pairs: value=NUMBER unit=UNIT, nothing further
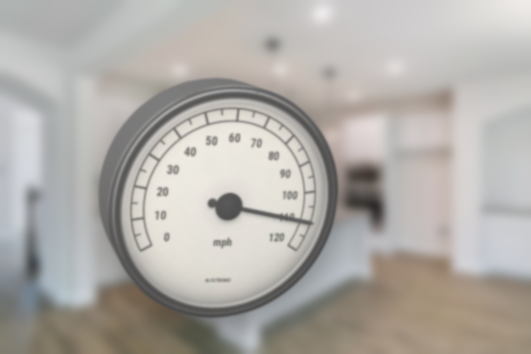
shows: value=110 unit=mph
